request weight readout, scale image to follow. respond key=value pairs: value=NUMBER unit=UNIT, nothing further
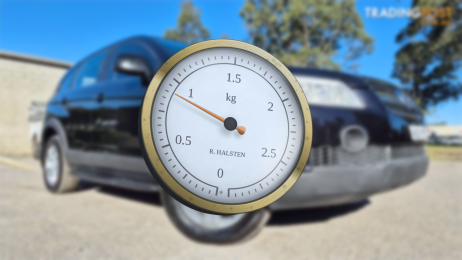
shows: value=0.9 unit=kg
